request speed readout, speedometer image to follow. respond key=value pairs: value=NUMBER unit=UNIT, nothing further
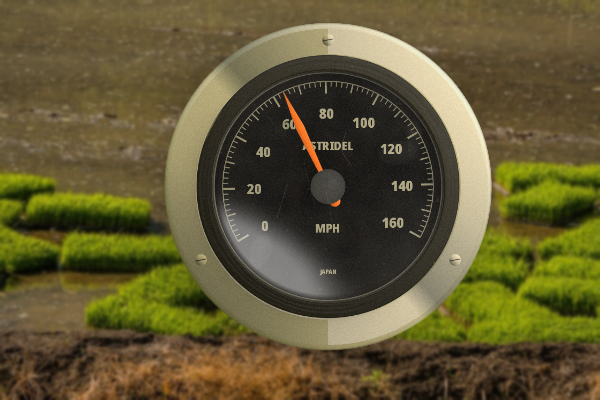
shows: value=64 unit=mph
